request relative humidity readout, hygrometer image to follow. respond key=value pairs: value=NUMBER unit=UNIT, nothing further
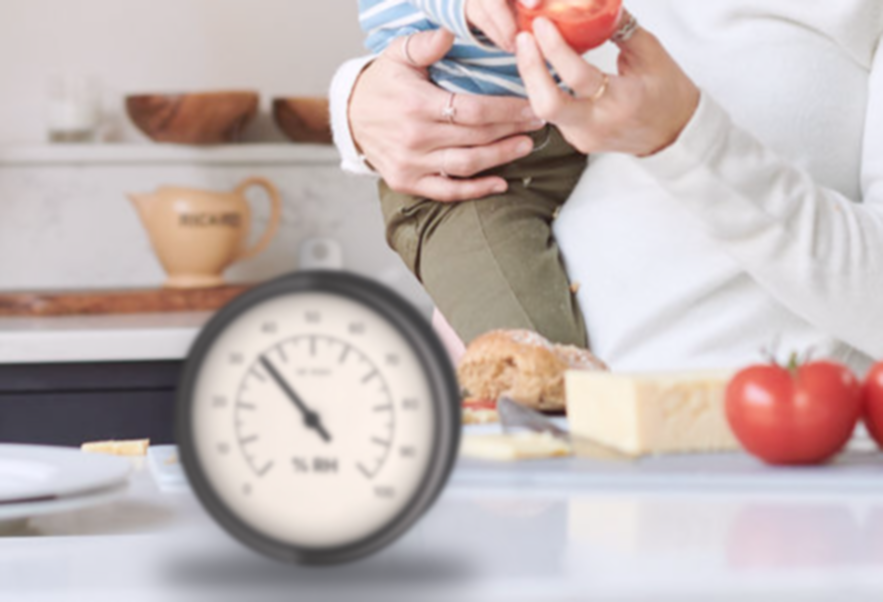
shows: value=35 unit=%
